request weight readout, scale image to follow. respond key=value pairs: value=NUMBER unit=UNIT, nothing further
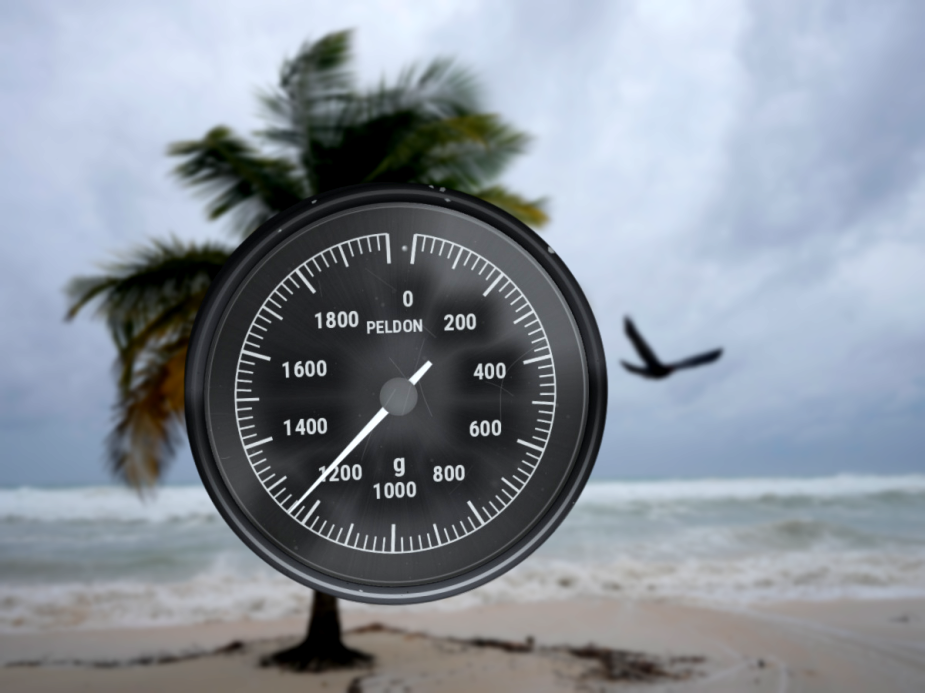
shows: value=1240 unit=g
